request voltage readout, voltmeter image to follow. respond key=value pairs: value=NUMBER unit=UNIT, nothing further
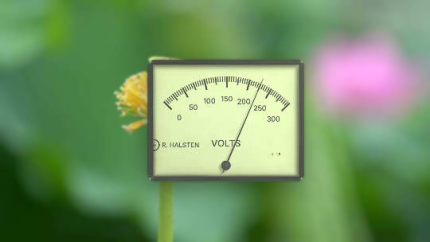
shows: value=225 unit=V
